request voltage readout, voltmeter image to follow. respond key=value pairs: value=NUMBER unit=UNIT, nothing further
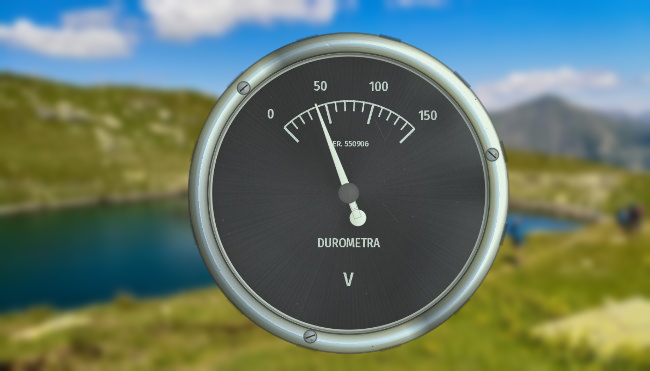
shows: value=40 unit=V
